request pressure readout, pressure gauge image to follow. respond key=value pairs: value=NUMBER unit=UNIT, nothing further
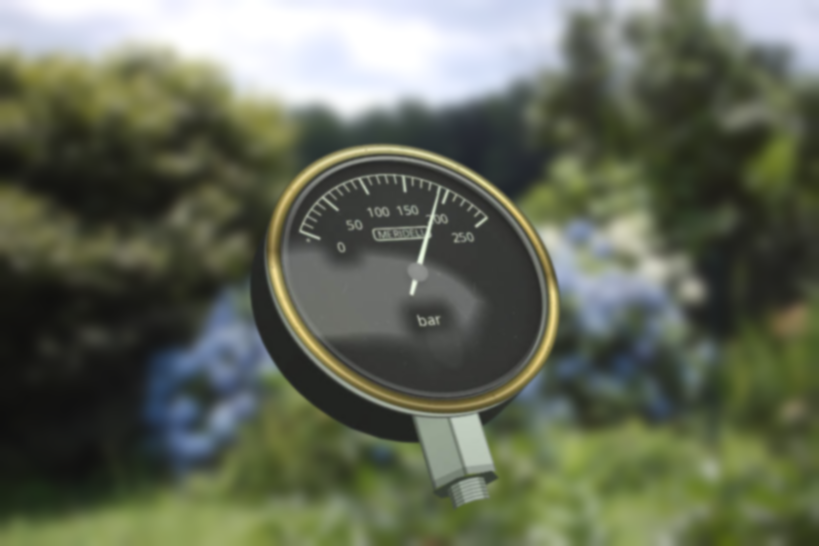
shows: value=190 unit=bar
